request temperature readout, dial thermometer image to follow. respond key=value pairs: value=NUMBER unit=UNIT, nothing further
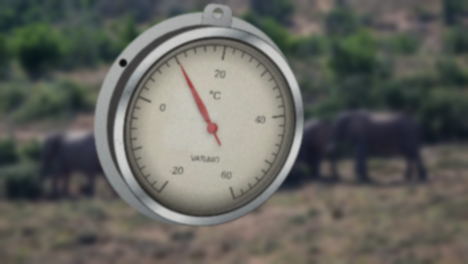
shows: value=10 unit=°C
